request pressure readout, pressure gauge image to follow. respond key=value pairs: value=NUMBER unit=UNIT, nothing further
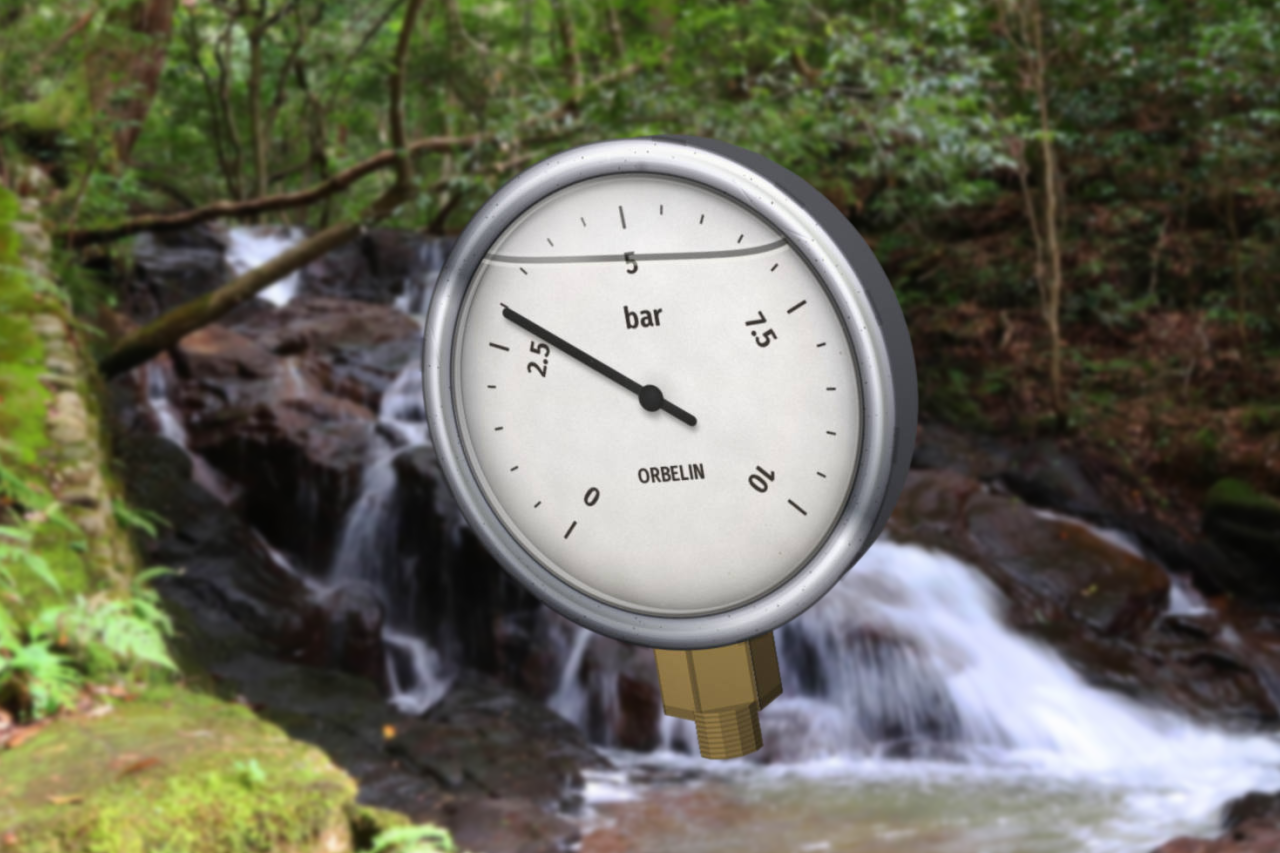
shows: value=3 unit=bar
